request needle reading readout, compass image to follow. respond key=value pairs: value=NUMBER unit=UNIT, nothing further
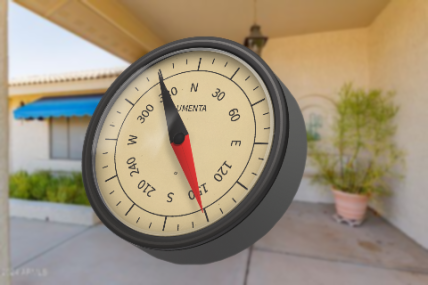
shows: value=150 unit=°
